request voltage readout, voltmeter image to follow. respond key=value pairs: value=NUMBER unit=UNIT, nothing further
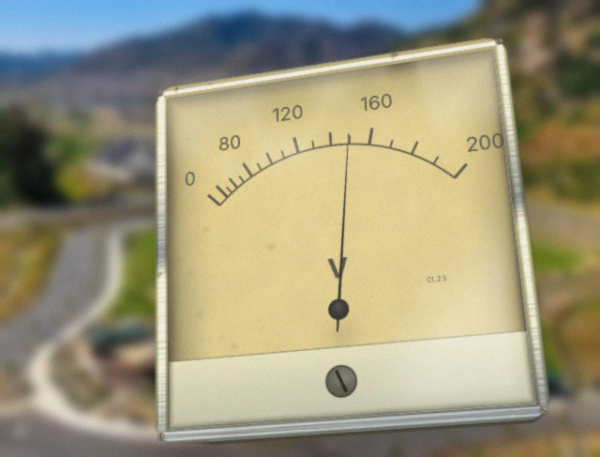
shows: value=150 unit=V
